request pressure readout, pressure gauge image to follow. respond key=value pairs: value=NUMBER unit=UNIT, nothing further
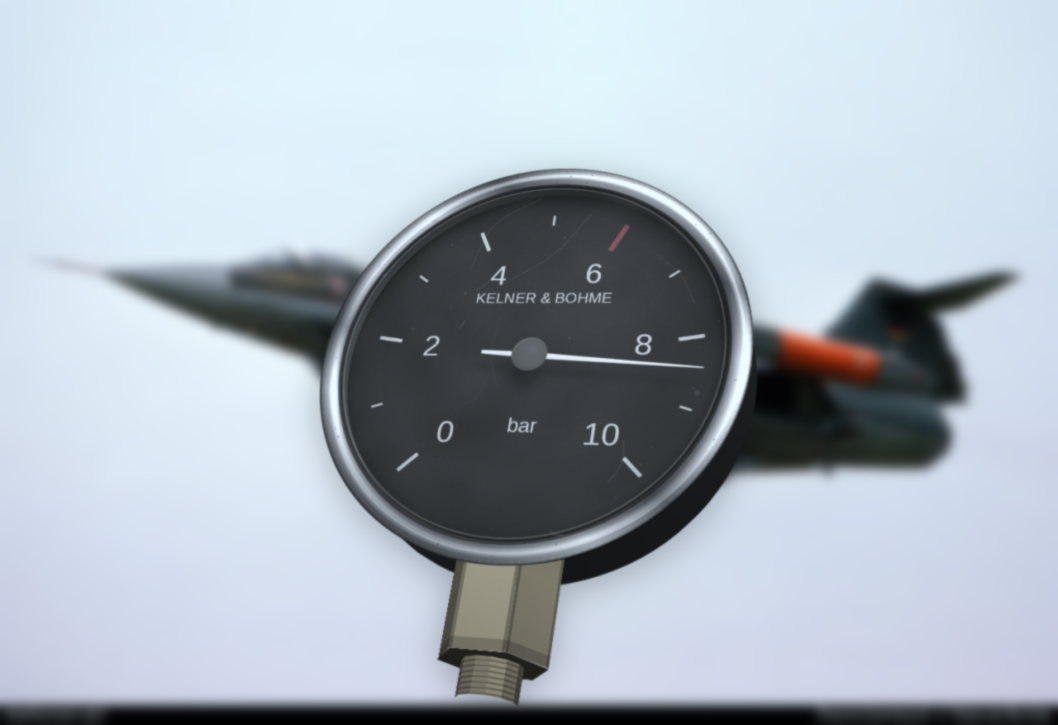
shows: value=8.5 unit=bar
